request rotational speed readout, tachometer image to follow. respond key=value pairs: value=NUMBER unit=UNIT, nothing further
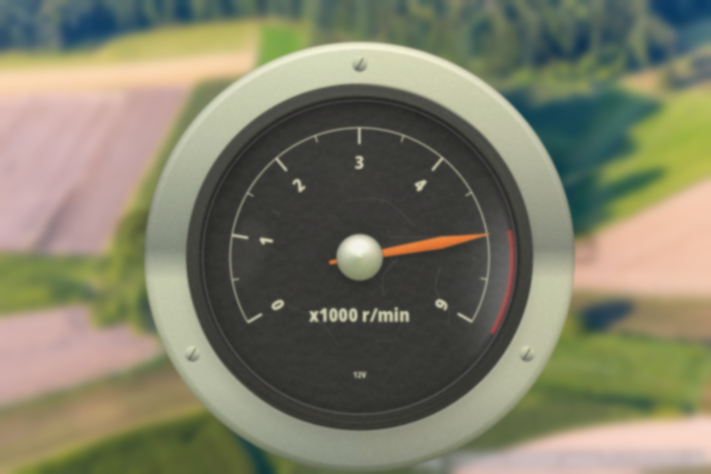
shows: value=5000 unit=rpm
